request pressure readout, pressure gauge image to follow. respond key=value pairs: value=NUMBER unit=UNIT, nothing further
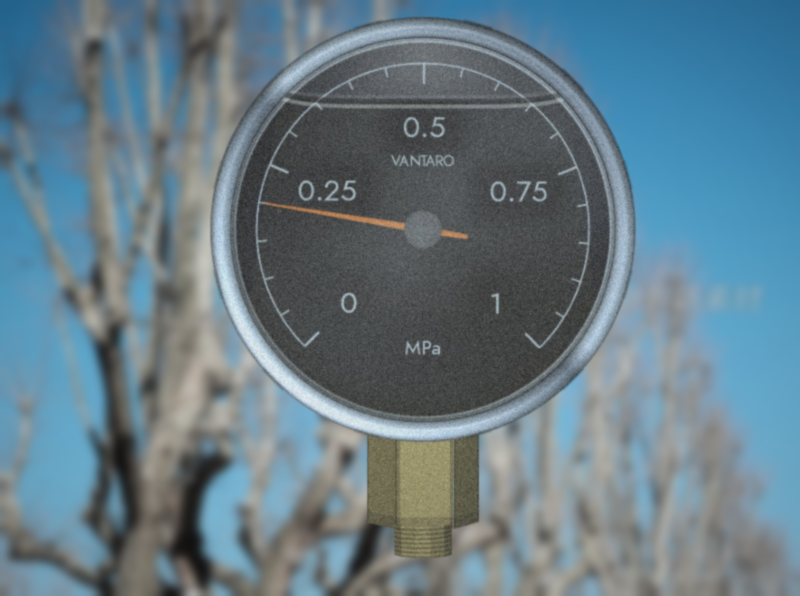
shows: value=0.2 unit=MPa
